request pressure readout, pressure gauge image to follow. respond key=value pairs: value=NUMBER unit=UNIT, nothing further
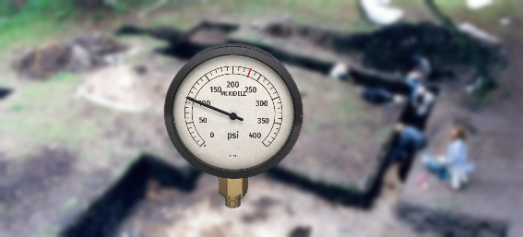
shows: value=100 unit=psi
